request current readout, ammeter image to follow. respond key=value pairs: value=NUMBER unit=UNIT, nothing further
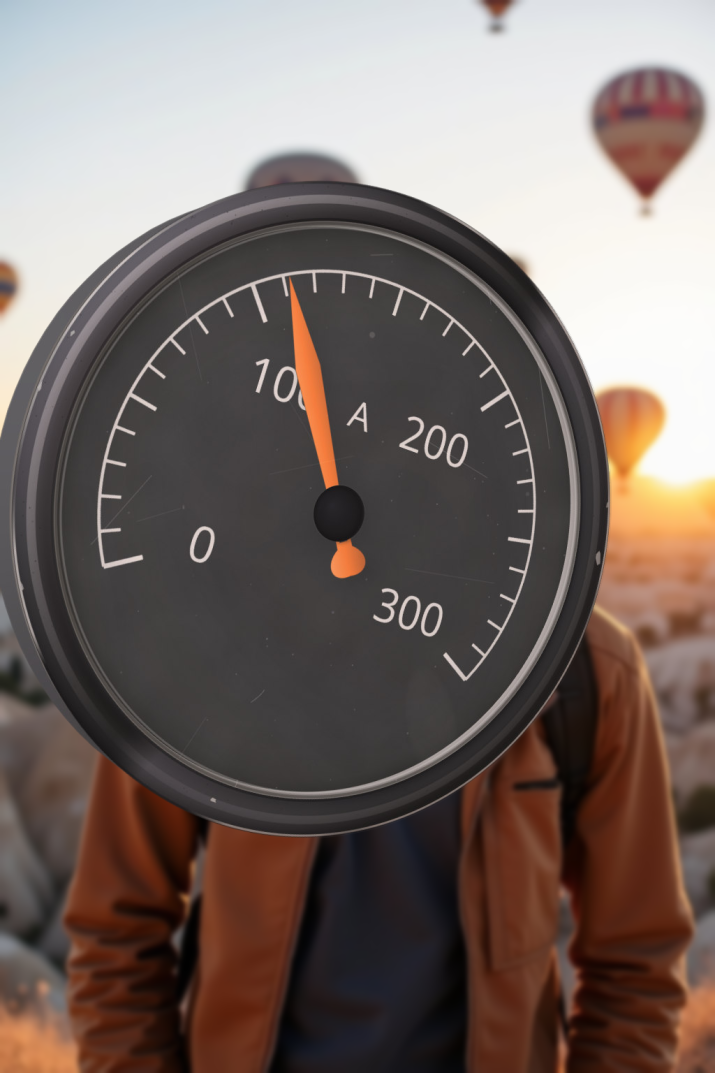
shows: value=110 unit=A
